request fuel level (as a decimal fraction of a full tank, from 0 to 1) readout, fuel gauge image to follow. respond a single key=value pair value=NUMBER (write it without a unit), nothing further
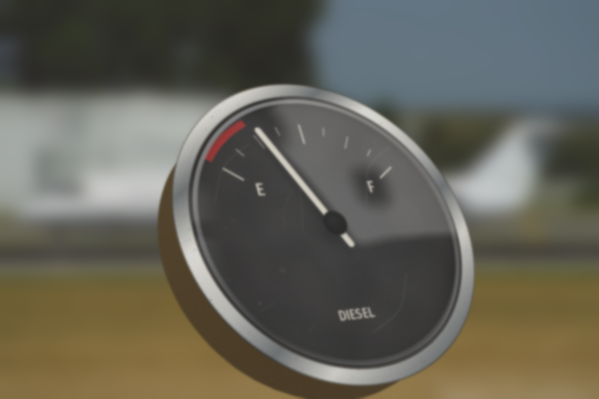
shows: value=0.25
